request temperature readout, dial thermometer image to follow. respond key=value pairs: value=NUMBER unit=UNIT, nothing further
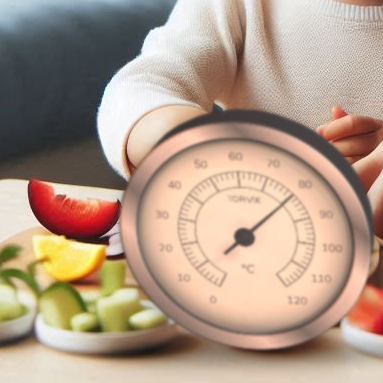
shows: value=80 unit=°C
